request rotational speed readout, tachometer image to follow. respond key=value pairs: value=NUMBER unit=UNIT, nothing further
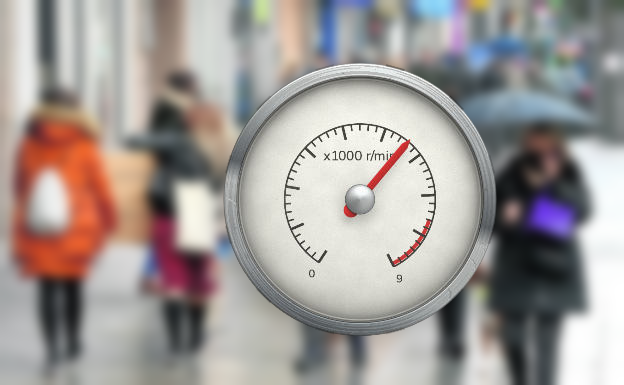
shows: value=5600 unit=rpm
